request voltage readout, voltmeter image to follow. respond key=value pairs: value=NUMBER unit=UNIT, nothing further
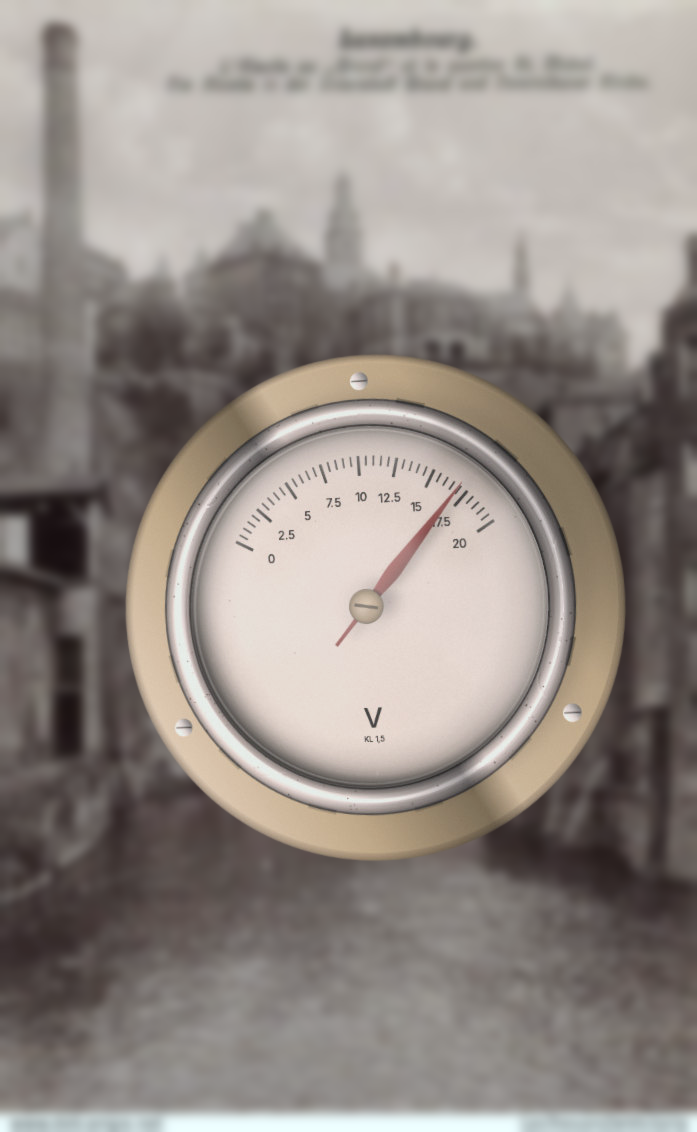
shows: value=17 unit=V
